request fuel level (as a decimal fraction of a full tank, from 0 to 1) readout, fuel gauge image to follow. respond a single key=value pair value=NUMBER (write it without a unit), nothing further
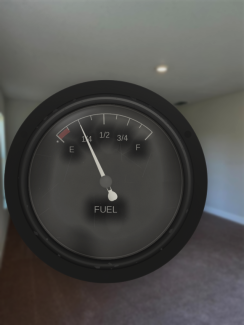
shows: value=0.25
